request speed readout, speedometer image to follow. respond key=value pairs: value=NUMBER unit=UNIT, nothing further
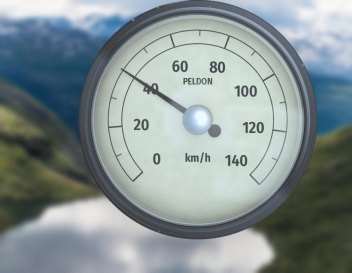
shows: value=40 unit=km/h
